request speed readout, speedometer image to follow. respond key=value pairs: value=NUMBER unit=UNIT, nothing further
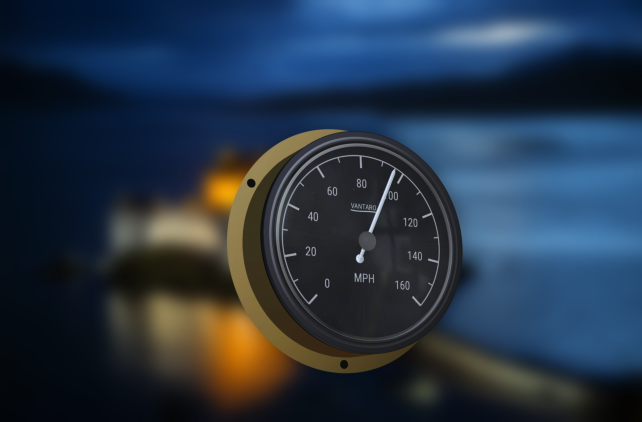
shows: value=95 unit=mph
